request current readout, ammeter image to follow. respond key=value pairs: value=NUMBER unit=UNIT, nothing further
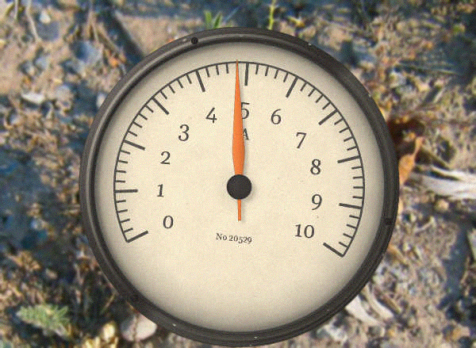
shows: value=4.8 unit=A
